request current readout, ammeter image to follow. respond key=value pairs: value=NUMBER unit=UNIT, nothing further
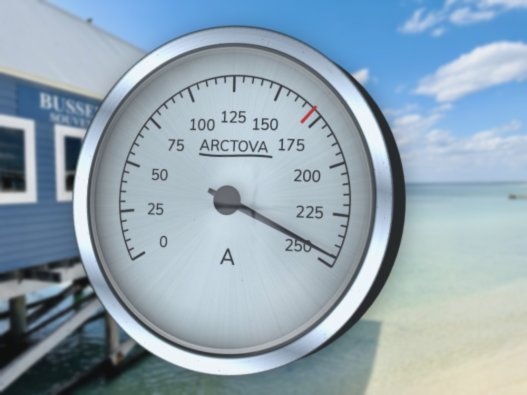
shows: value=245 unit=A
